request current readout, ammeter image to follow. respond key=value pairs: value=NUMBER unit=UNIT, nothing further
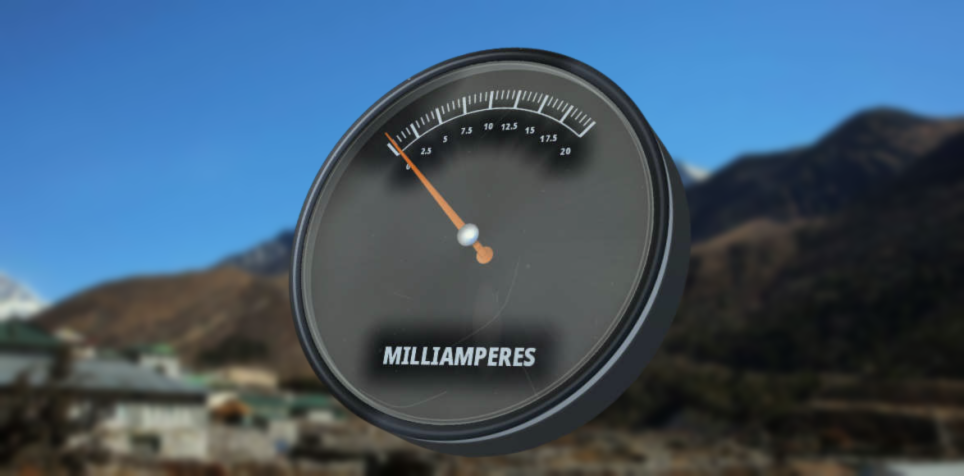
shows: value=0.5 unit=mA
